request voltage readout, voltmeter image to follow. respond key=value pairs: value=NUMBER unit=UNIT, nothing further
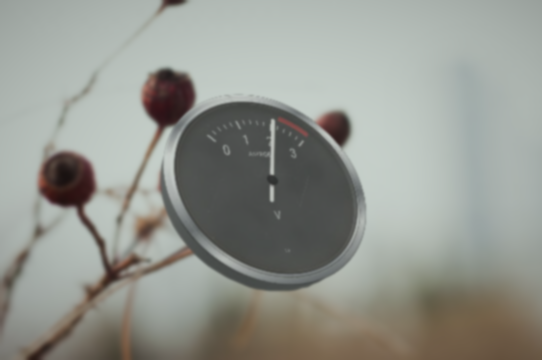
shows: value=2 unit=V
